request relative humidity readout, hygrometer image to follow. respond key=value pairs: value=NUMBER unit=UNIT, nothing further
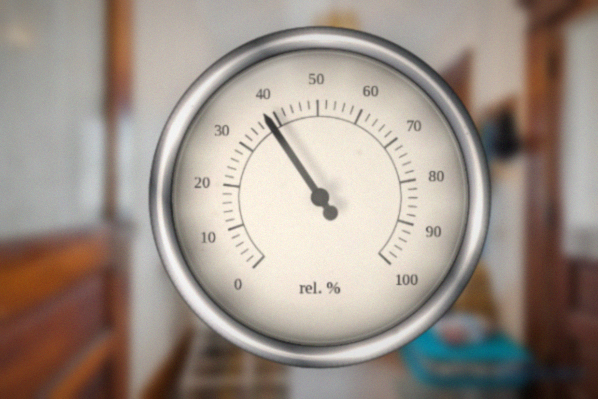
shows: value=38 unit=%
